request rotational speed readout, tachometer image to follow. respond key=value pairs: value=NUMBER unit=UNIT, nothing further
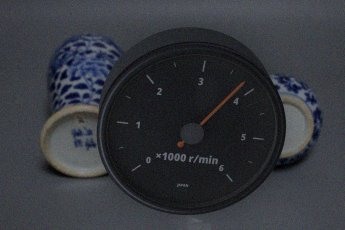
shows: value=3750 unit=rpm
